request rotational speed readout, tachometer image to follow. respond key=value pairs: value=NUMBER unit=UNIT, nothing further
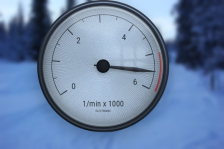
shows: value=5500 unit=rpm
